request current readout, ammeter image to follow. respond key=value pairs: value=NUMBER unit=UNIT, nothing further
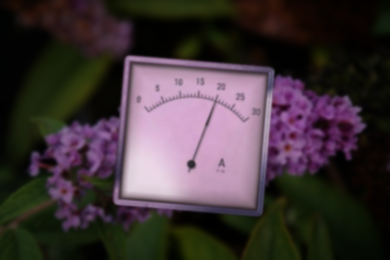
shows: value=20 unit=A
